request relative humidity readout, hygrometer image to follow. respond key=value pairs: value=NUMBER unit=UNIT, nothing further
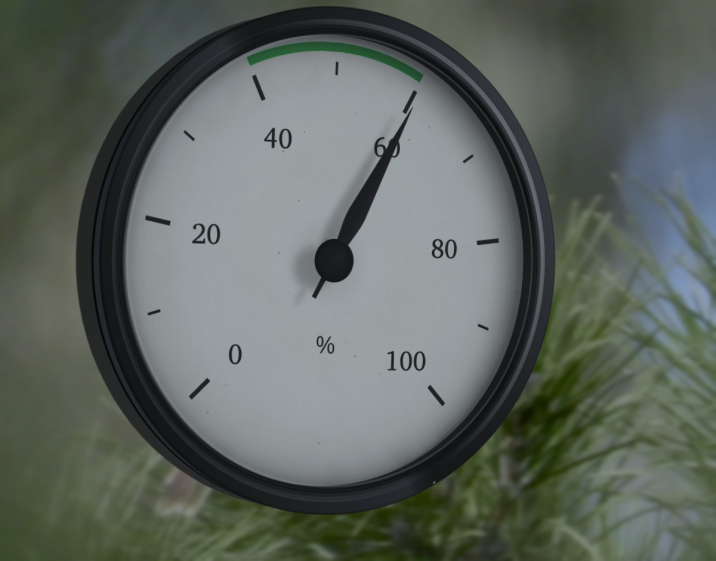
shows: value=60 unit=%
